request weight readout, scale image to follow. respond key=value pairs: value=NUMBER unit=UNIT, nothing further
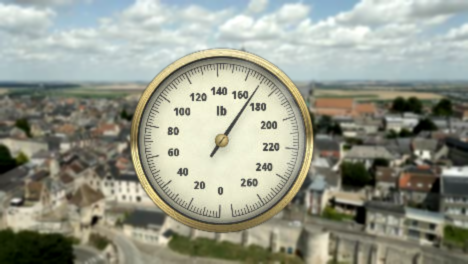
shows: value=170 unit=lb
